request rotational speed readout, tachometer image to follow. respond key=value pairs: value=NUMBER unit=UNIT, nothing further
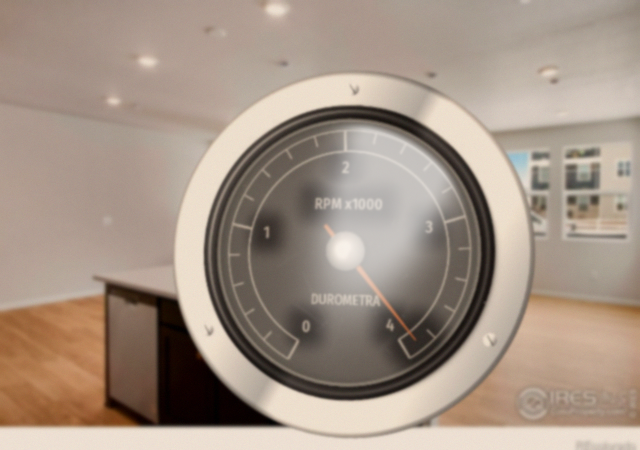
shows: value=3900 unit=rpm
